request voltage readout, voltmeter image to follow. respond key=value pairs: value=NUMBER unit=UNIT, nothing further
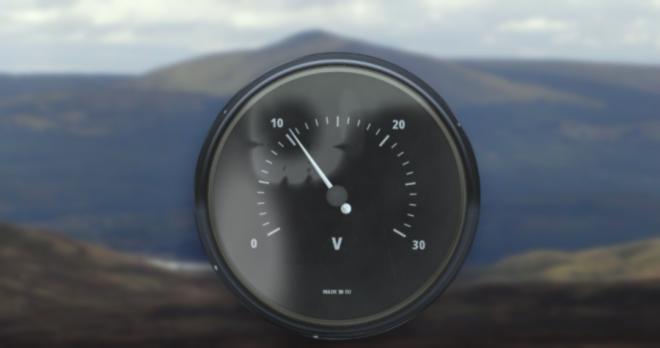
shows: value=10.5 unit=V
